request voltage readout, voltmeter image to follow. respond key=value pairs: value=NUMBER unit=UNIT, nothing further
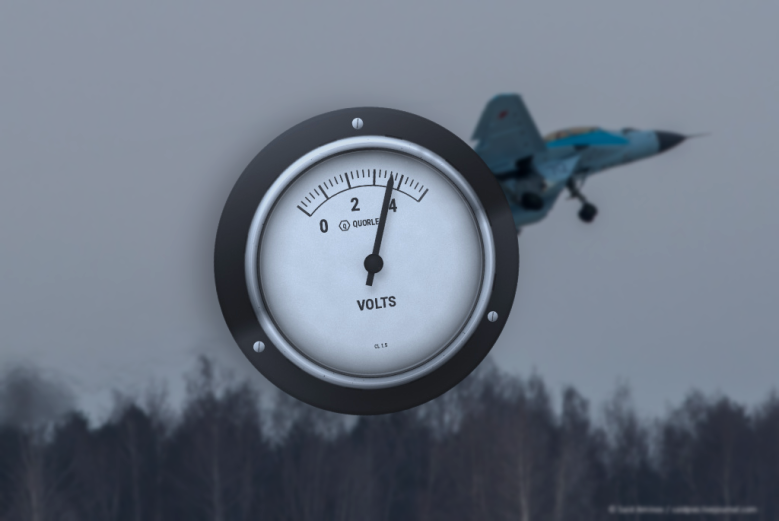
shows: value=3.6 unit=V
